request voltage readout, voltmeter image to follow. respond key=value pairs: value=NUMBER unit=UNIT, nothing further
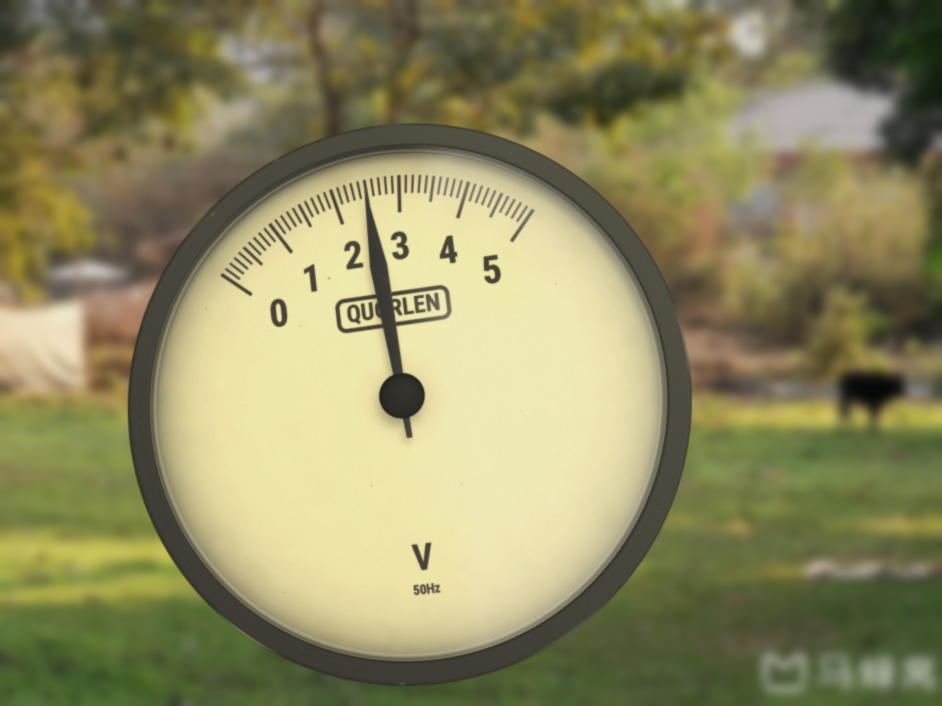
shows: value=2.5 unit=V
